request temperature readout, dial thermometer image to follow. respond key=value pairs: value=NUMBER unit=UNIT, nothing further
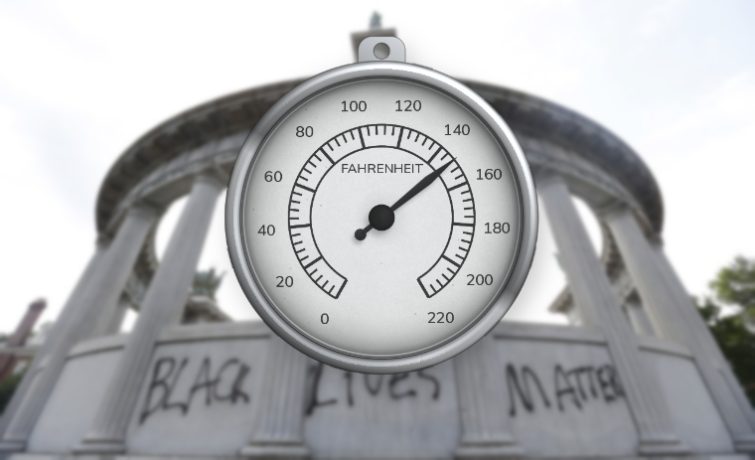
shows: value=148 unit=°F
